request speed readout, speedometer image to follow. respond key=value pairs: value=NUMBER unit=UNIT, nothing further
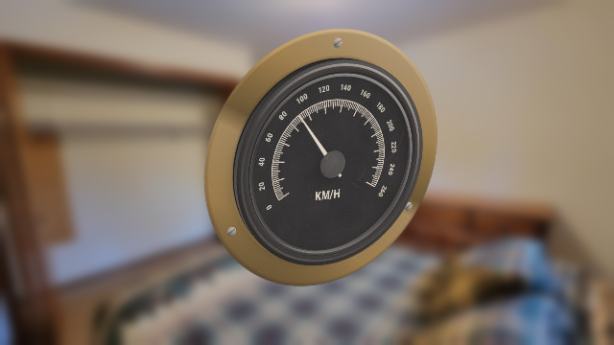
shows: value=90 unit=km/h
